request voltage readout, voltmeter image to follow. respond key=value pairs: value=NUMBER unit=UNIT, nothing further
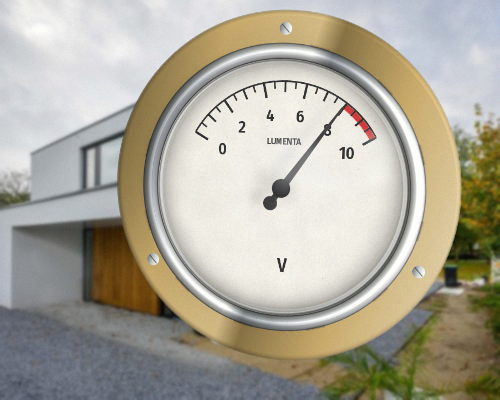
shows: value=8 unit=V
